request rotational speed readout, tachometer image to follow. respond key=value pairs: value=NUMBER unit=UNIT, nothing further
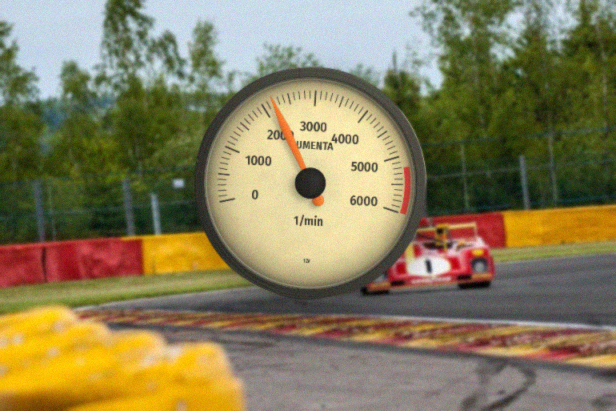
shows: value=2200 unit=rpm
